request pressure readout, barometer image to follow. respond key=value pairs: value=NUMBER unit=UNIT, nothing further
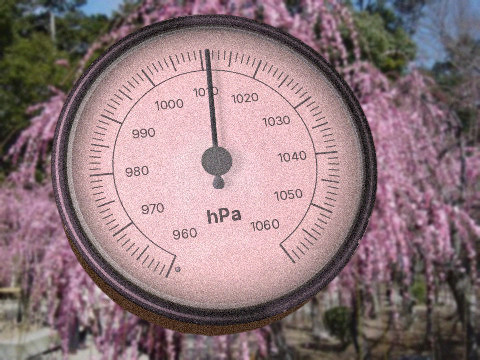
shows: value=1011 unit=hPa
